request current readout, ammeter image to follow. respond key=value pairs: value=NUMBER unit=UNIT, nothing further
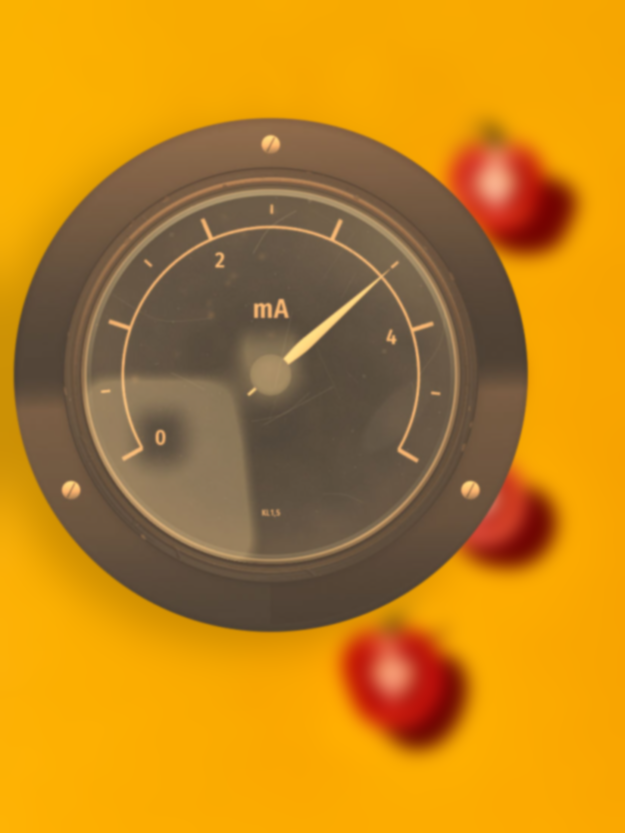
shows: value=3.5 unit=mA
